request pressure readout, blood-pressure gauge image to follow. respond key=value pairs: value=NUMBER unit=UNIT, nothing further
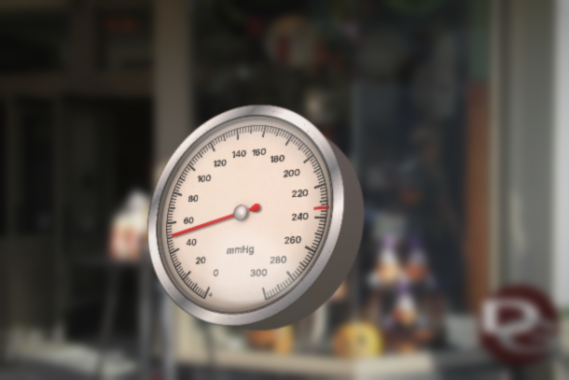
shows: value=50 unit=mmHg
